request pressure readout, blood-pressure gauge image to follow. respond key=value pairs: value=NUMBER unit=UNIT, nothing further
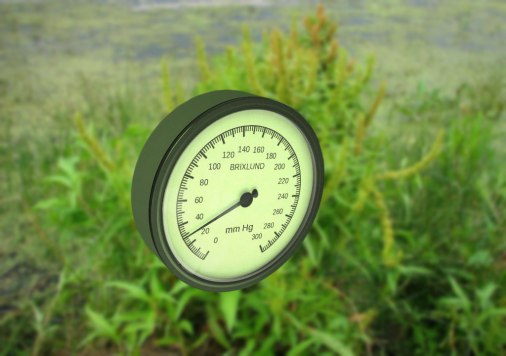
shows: value=30 unit=mmHg
